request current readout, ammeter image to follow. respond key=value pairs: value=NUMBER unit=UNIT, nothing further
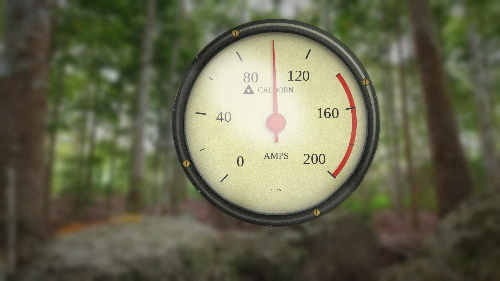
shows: value=100 unit=A
